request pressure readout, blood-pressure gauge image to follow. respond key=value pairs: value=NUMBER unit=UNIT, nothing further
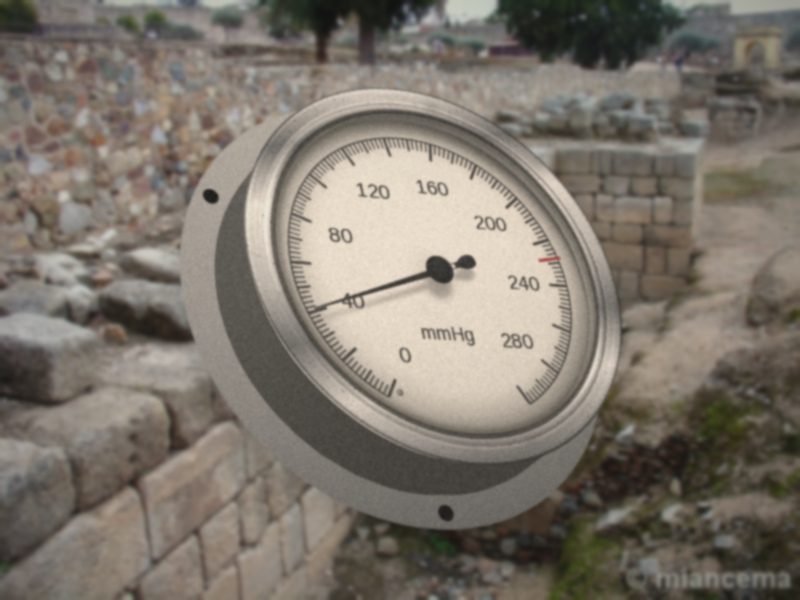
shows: value=40 unit=mmHg
